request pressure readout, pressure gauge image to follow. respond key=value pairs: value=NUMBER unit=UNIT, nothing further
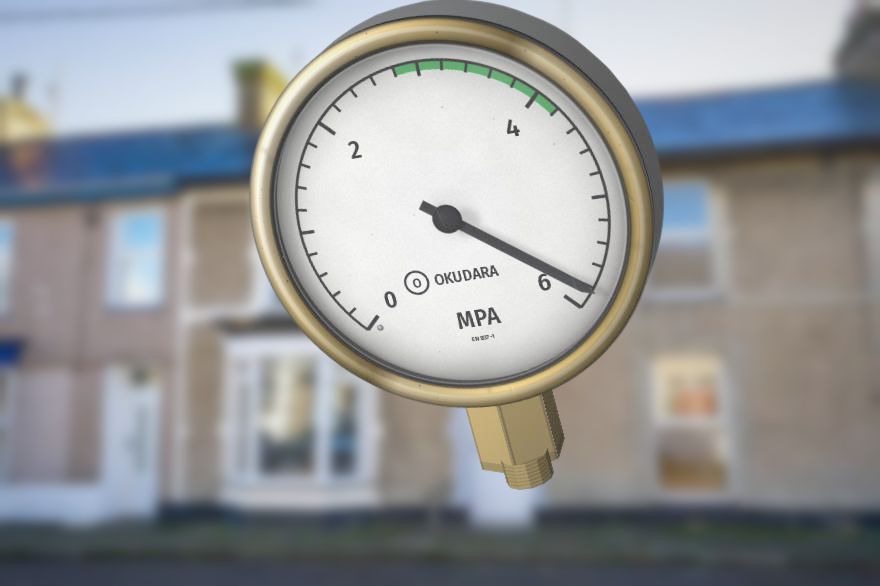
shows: value=5.8 unit=MPa
